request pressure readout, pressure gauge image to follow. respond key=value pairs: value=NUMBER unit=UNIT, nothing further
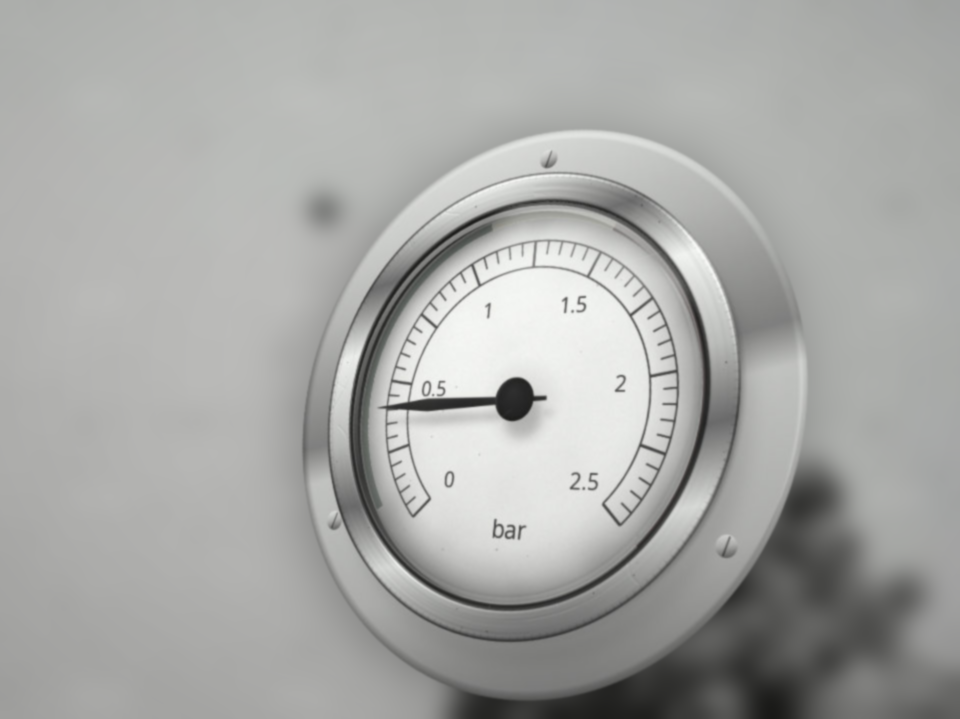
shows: value=0.4 unit=bar
